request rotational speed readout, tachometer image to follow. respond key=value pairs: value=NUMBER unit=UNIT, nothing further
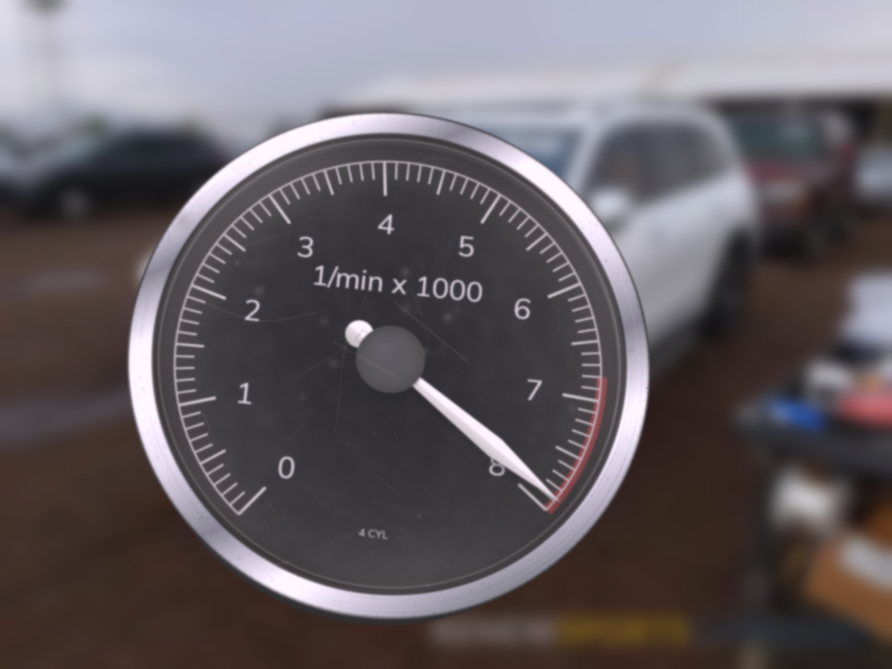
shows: value=7900 unit=rpm
